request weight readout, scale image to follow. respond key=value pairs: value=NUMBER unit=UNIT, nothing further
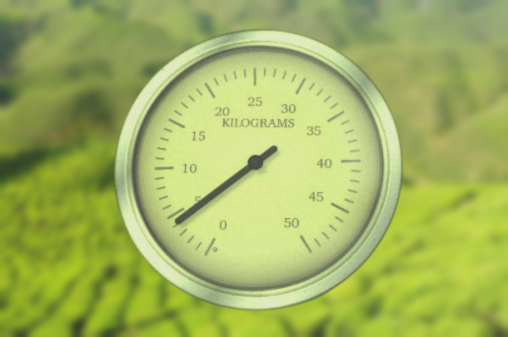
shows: value=4 unit=kg
